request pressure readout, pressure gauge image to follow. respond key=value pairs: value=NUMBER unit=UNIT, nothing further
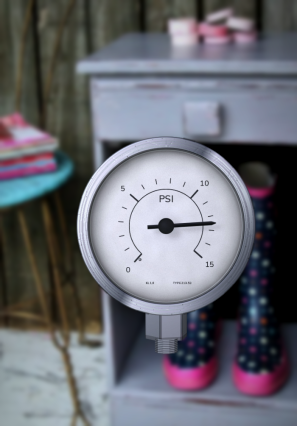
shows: value=12.5 unit=psi
